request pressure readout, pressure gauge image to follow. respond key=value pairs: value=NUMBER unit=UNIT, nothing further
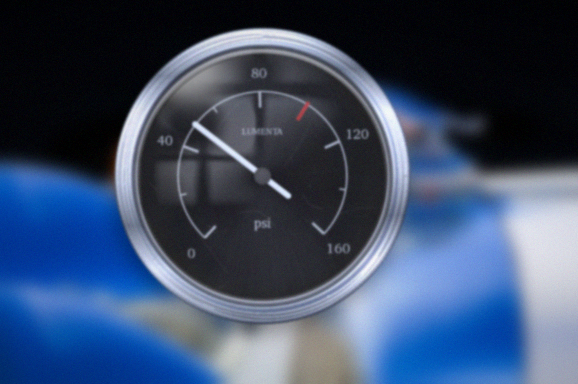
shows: value=50 unit=psi
